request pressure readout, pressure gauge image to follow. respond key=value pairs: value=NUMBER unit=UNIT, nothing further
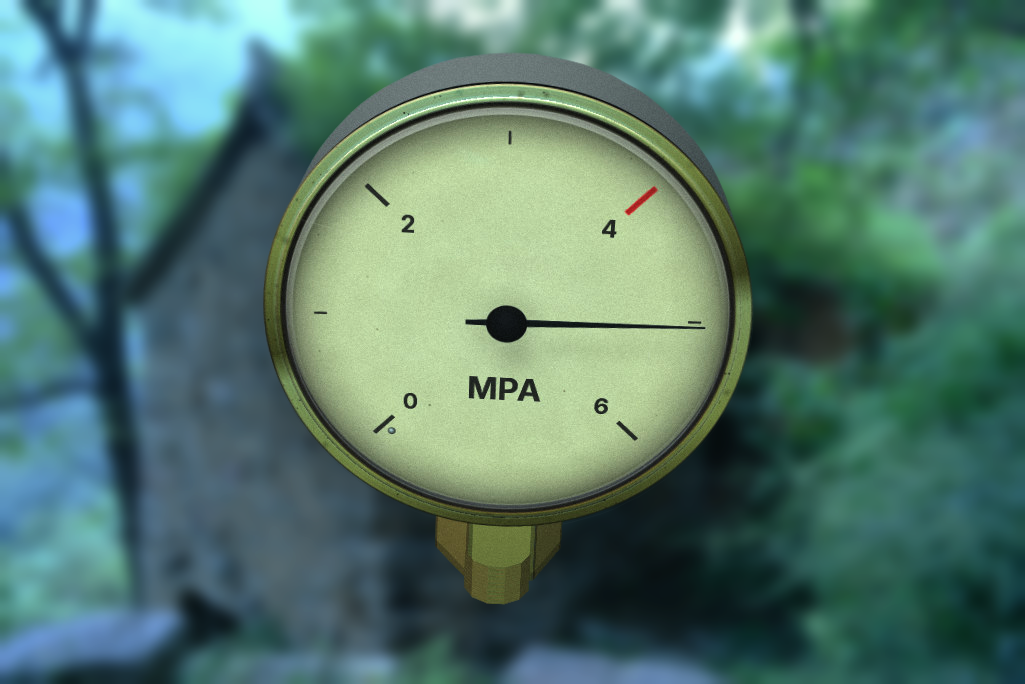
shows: value=5 unit=MPa
